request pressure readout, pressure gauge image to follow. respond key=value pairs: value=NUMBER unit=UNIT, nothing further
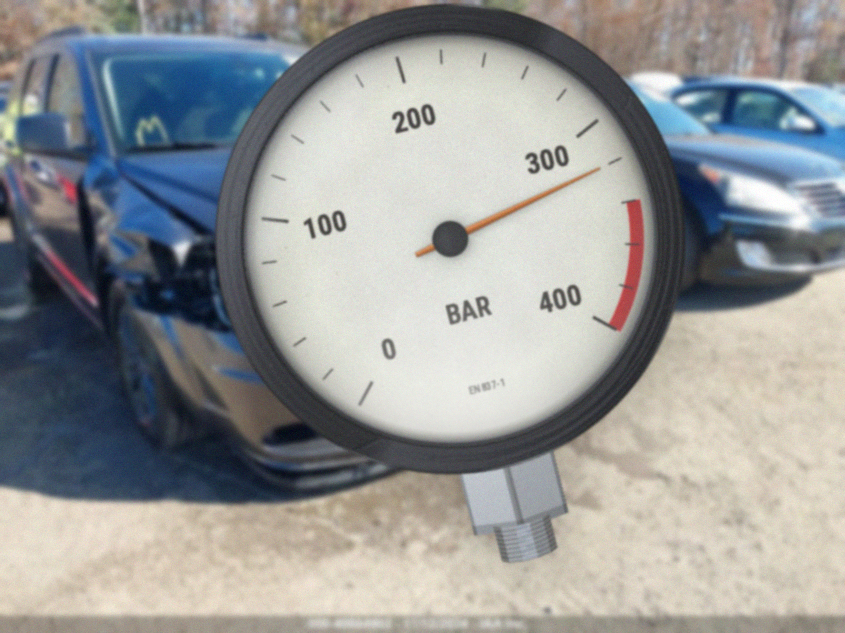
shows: value=320 unit=bar
